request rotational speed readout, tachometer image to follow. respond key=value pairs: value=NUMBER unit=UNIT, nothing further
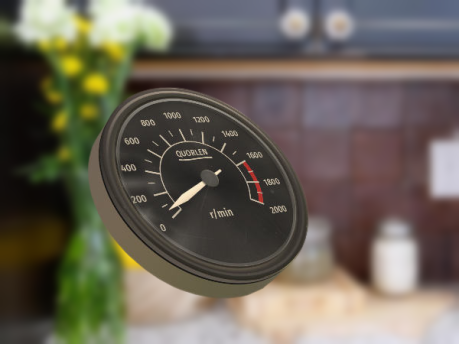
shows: value=50 unit=rpm
